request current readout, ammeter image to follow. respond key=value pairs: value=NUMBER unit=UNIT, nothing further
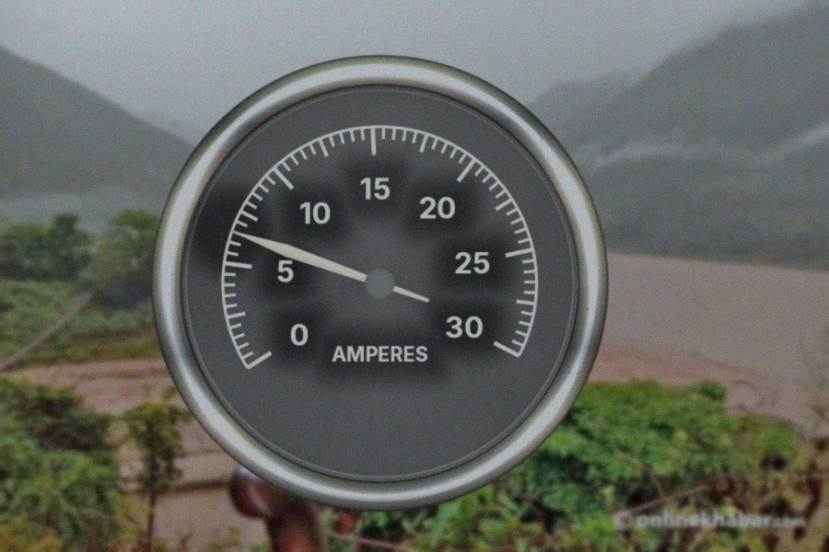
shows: value=6.5 unit=A
